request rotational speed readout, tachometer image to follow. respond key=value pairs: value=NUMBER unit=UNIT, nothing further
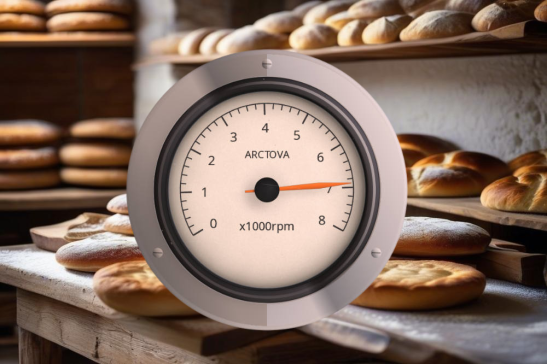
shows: value=6900 unit=rpm
